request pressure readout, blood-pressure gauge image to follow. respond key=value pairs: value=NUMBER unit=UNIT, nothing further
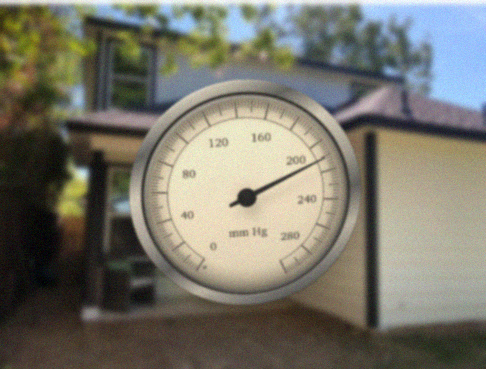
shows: value=210 unit=mmHg
